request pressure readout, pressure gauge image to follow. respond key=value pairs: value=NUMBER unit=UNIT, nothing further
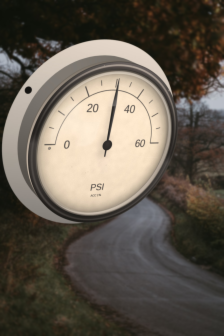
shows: value=30 unit=psi
